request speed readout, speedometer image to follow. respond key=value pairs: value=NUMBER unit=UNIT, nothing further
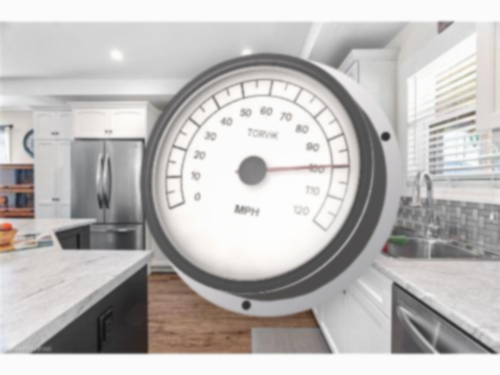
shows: value=100 unit=mph
